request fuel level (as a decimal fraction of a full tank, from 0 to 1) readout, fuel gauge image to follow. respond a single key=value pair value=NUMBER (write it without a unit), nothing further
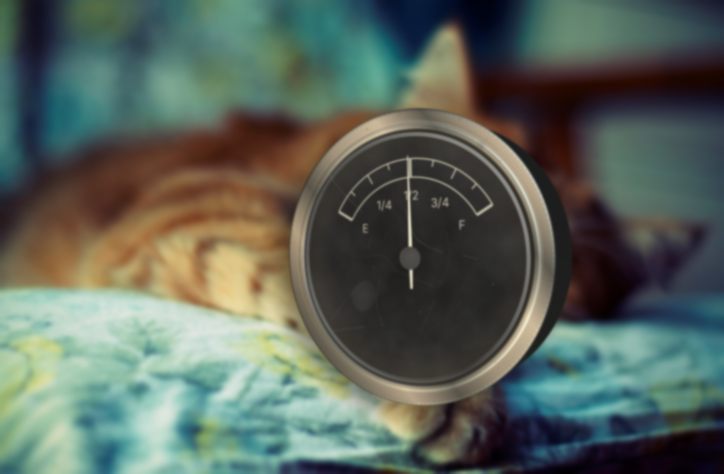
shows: value=0.5
